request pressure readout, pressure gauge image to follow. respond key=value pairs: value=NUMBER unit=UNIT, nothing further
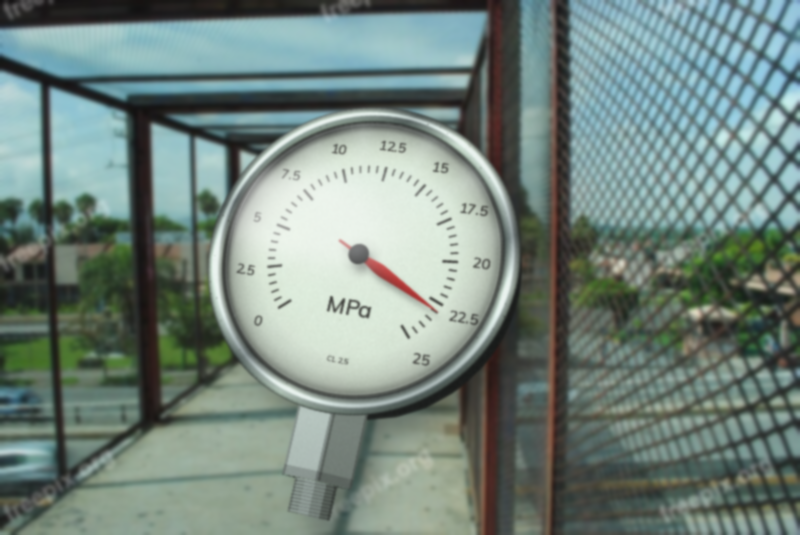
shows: value=23 unit=MPa
